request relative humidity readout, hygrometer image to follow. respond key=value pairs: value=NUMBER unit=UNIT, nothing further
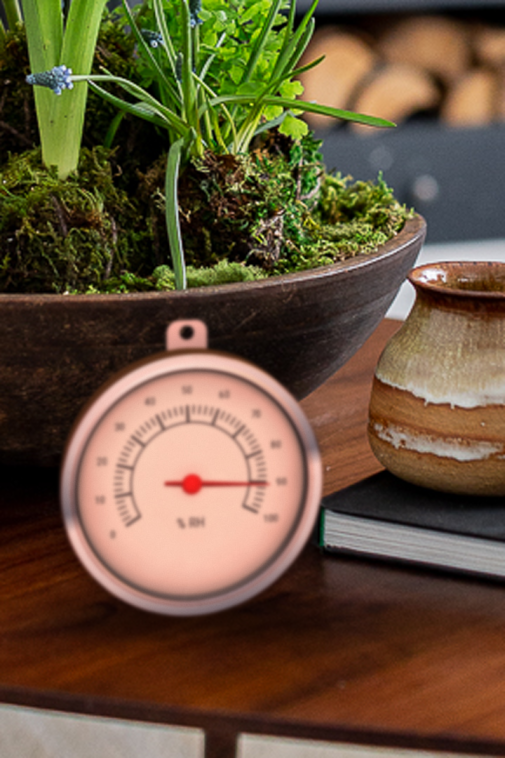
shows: value=90 unit=%
